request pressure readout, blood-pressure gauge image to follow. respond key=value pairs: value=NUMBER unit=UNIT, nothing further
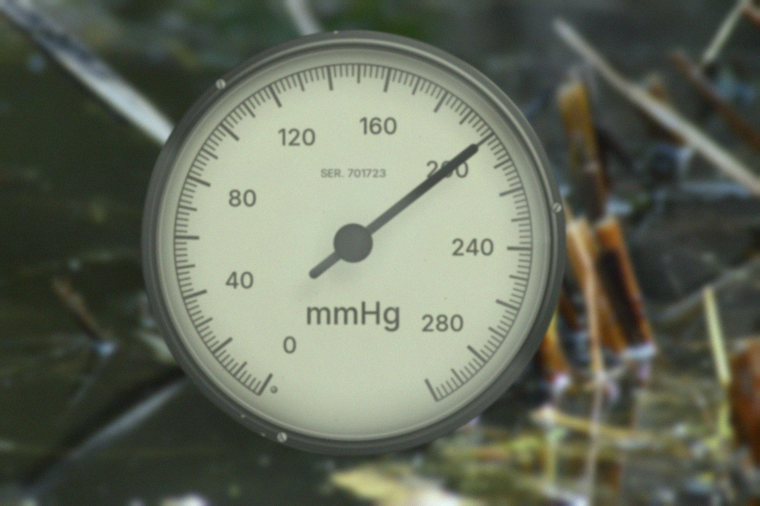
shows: value=200 unit=mmHg
